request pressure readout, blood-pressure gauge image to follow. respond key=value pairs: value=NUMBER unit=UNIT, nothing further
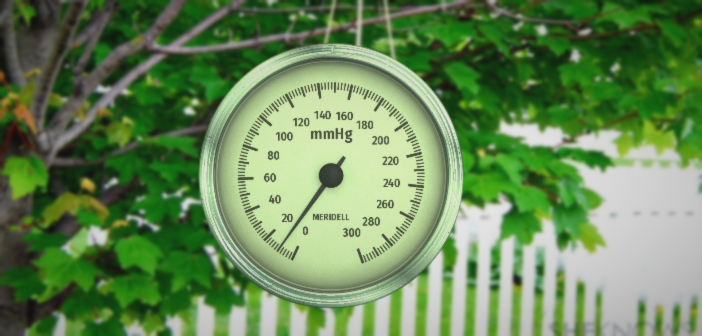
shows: value=10 unit=mmHg
